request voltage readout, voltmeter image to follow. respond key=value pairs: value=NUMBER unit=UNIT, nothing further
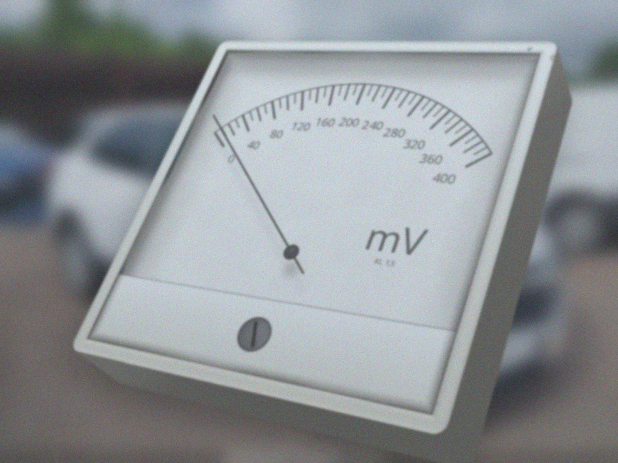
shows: value=10 unit=mV
